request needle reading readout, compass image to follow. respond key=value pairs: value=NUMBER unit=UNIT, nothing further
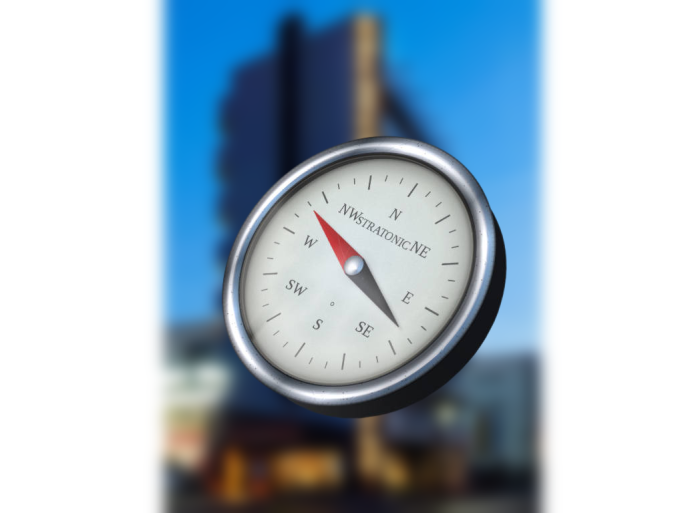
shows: value=290 unit=°
